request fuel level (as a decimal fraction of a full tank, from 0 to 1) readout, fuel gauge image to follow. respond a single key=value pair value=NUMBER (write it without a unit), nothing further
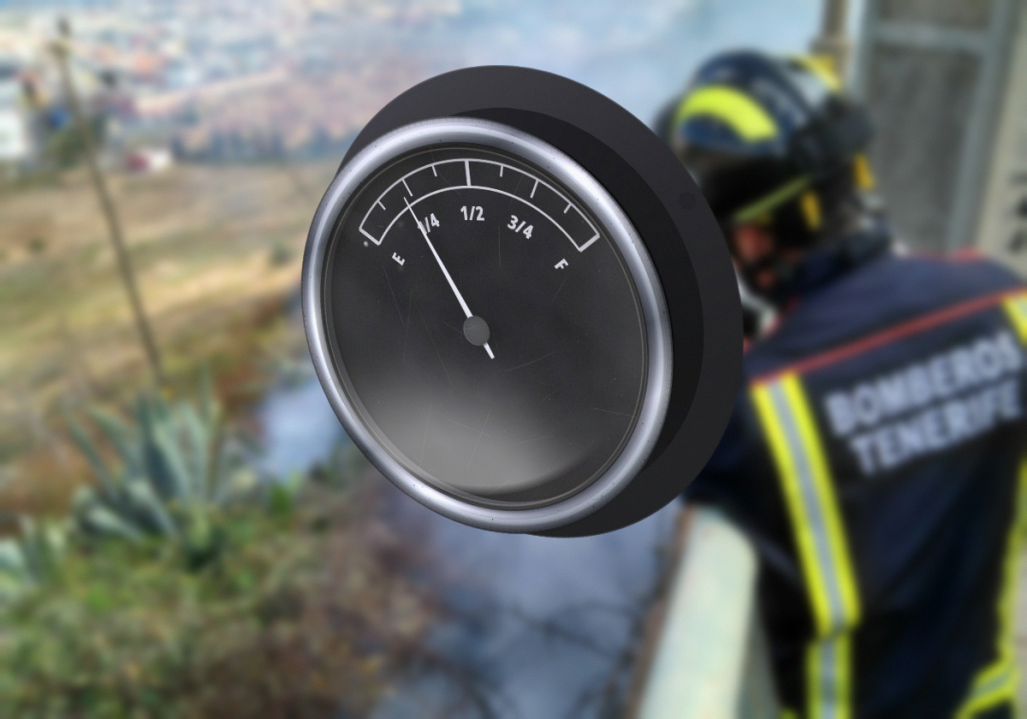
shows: value=0.25
